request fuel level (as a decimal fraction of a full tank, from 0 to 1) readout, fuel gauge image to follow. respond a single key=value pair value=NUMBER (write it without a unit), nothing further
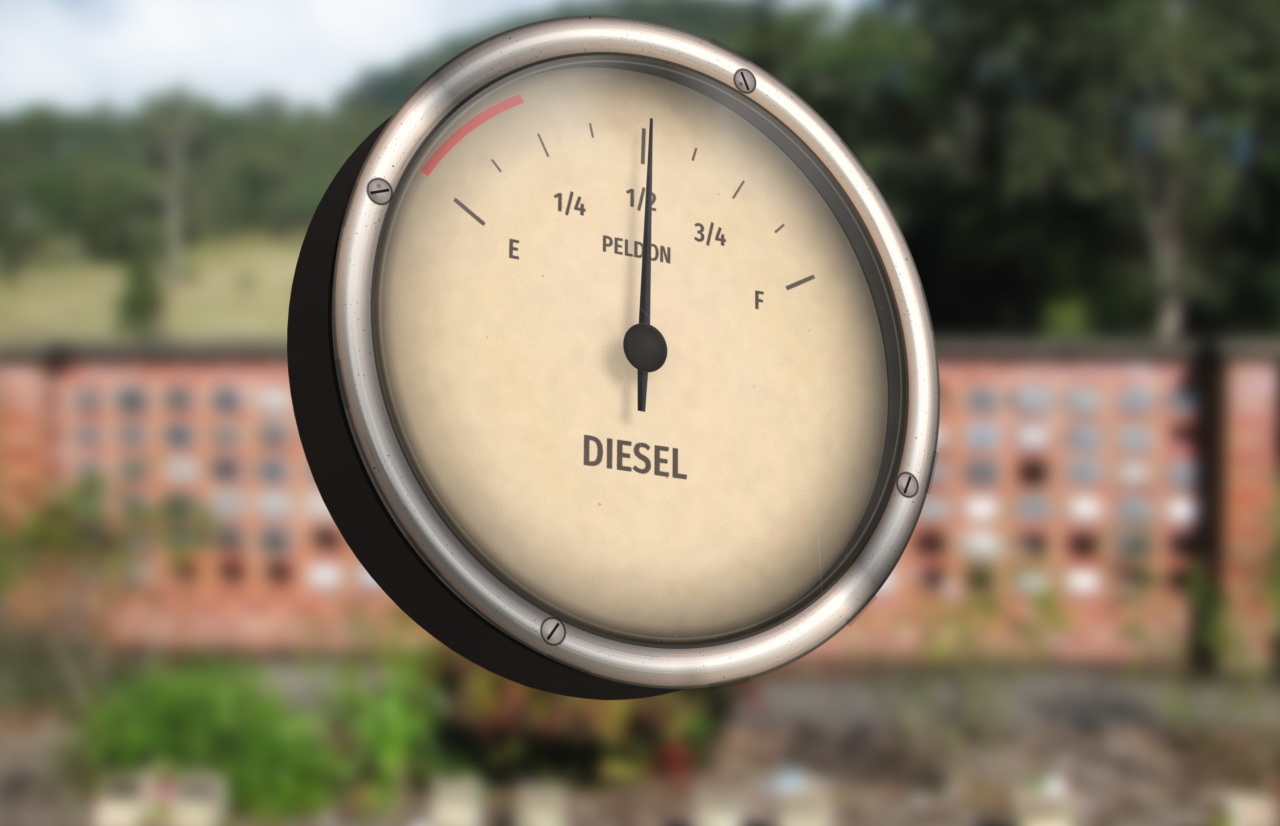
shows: value=0.5
